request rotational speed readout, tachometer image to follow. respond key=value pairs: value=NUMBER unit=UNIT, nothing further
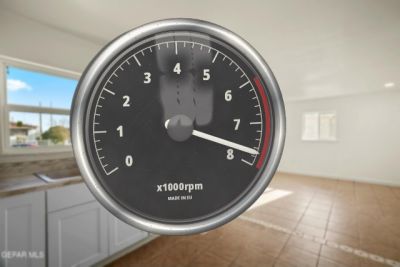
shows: value=7700 unit=rpm
